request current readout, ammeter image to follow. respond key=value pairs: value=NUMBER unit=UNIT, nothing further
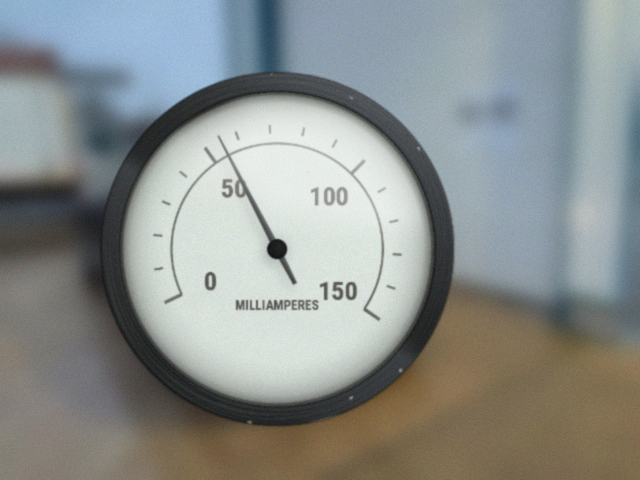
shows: value=55 unit=mA
